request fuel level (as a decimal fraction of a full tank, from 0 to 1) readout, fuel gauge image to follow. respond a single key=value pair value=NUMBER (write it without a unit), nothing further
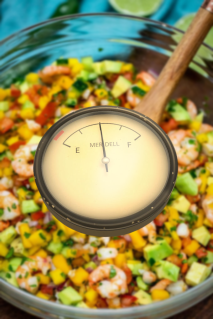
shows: value=0.5
